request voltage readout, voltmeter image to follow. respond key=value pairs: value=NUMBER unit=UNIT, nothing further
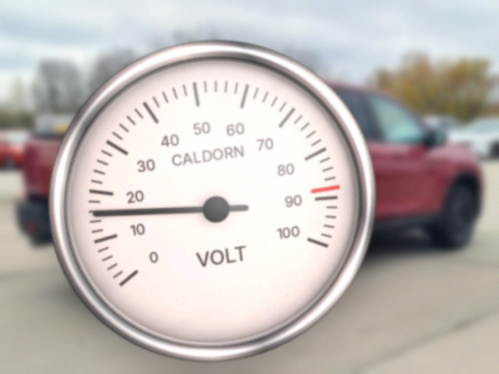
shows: value=16 unit=V
